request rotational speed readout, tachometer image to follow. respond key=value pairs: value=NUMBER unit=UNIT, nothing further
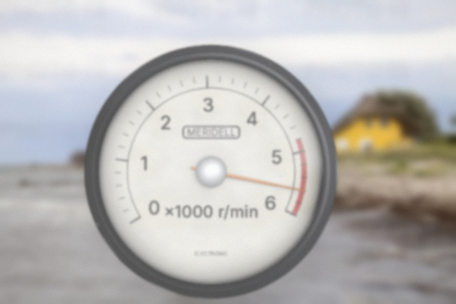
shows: value=5600 unit=rpm
